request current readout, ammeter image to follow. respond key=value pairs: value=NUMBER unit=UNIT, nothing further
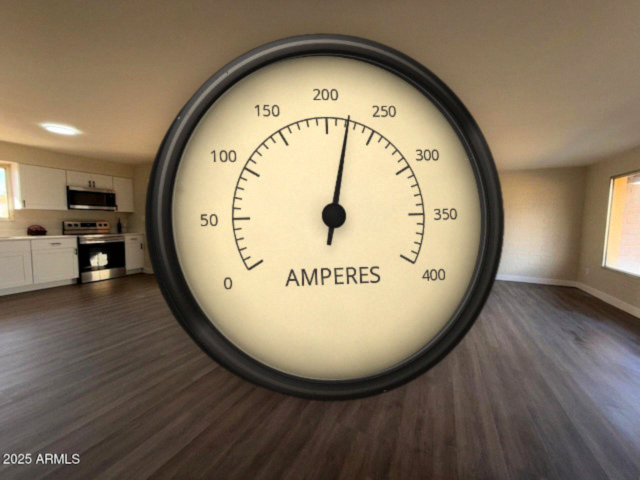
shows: value=220 unit=A
